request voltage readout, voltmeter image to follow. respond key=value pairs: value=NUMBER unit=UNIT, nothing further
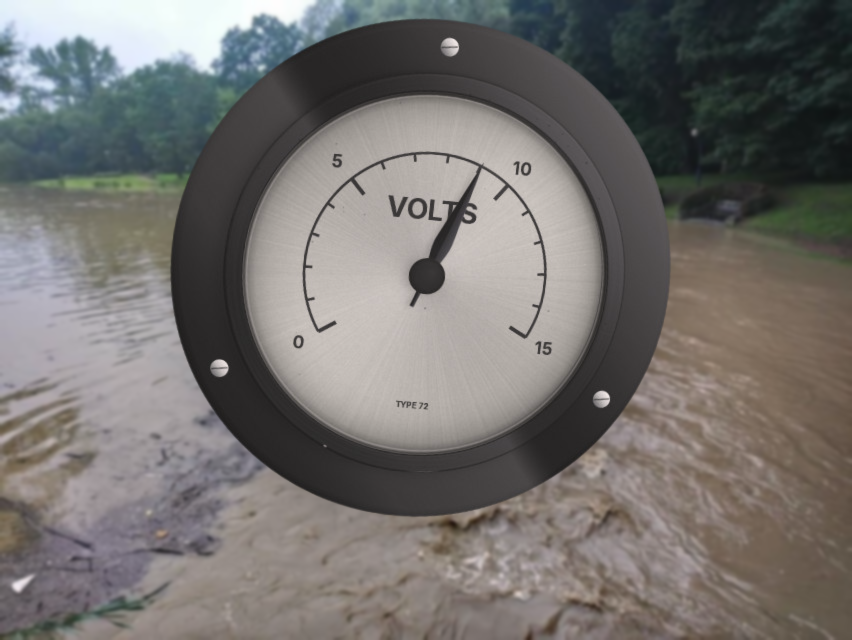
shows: value=9 unit=V
